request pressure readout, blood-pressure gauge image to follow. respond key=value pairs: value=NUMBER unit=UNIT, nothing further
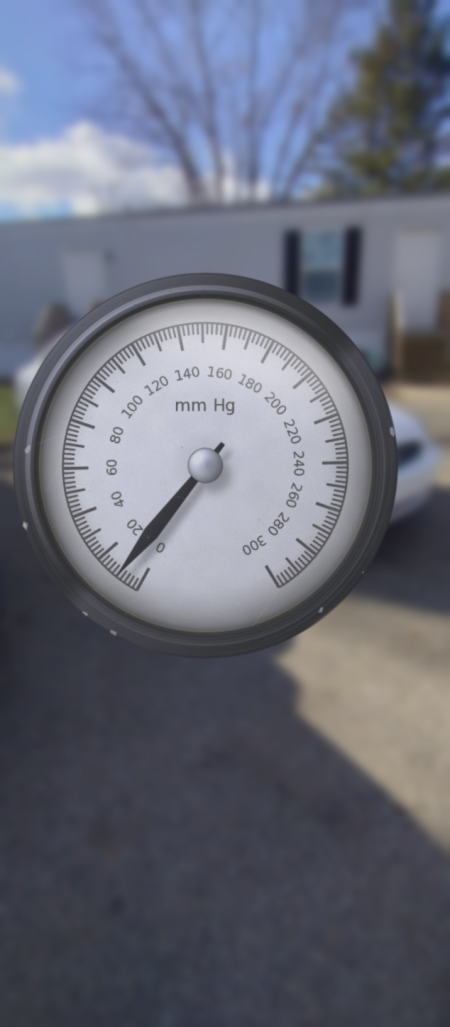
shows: value=10 unit=mmHg
